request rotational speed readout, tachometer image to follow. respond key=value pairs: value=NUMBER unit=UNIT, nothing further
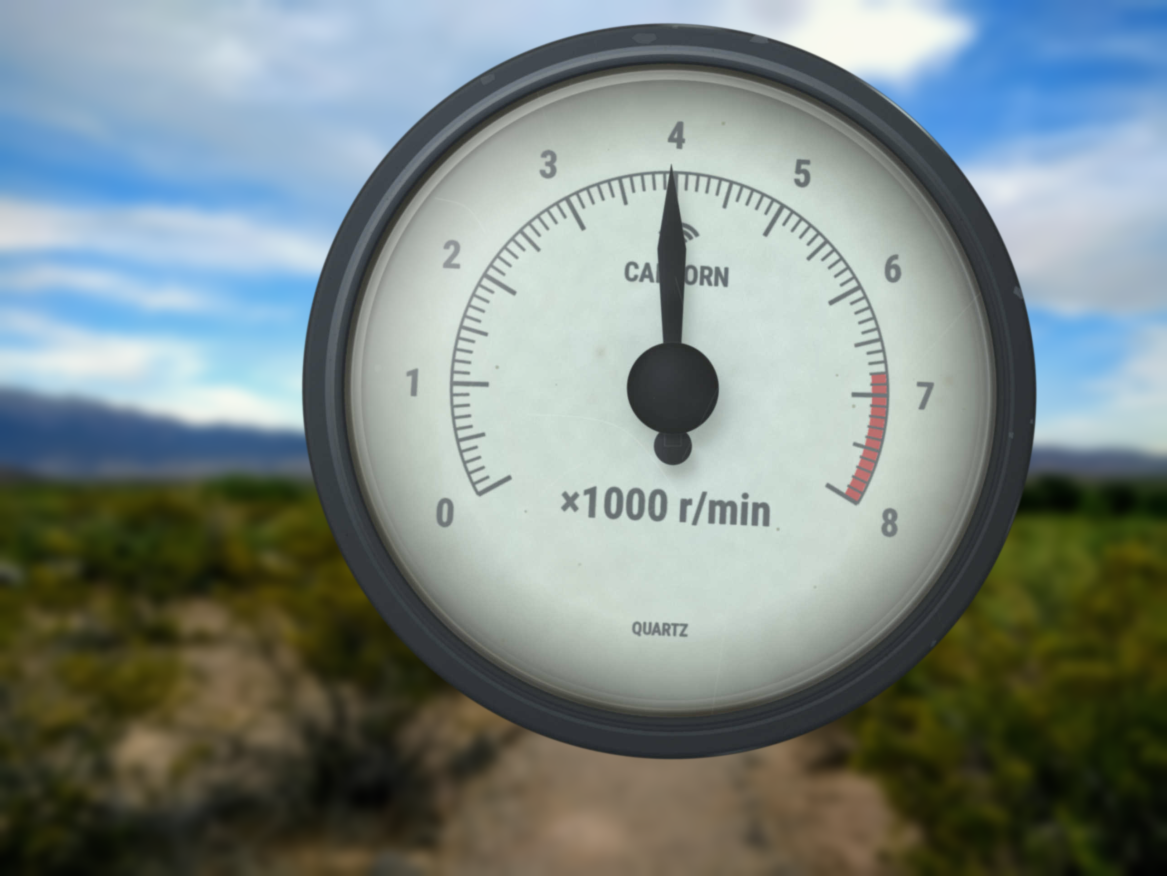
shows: value=3950 unit=rpm
